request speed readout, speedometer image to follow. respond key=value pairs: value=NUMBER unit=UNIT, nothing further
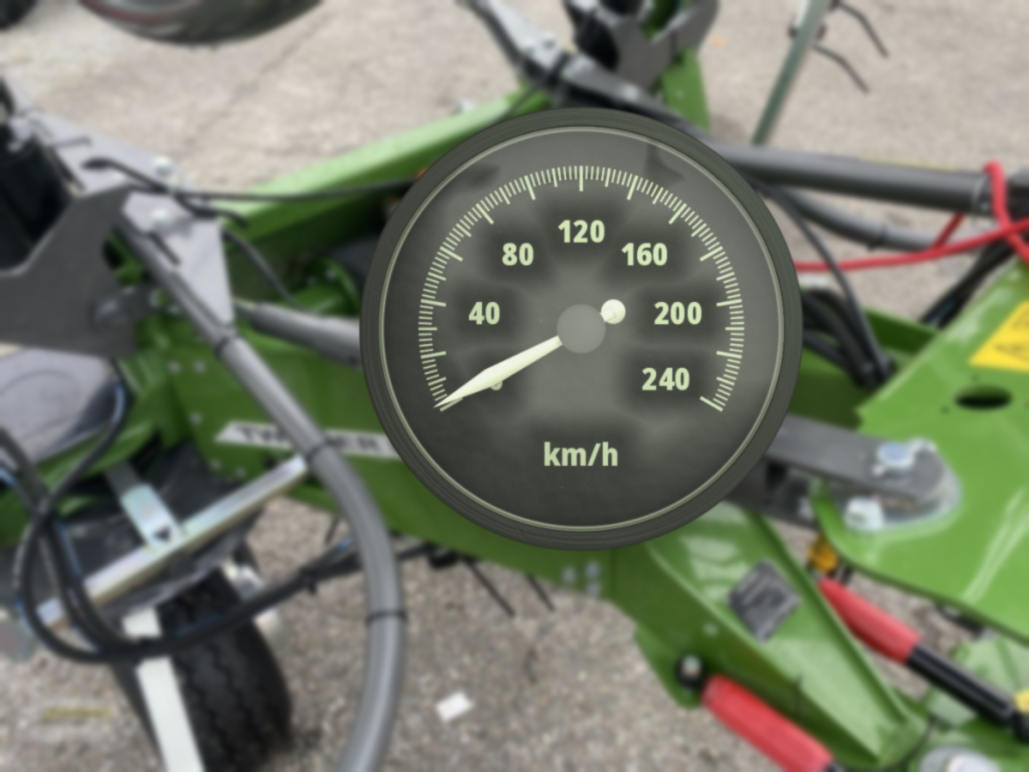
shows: value=2 unit=km/h
